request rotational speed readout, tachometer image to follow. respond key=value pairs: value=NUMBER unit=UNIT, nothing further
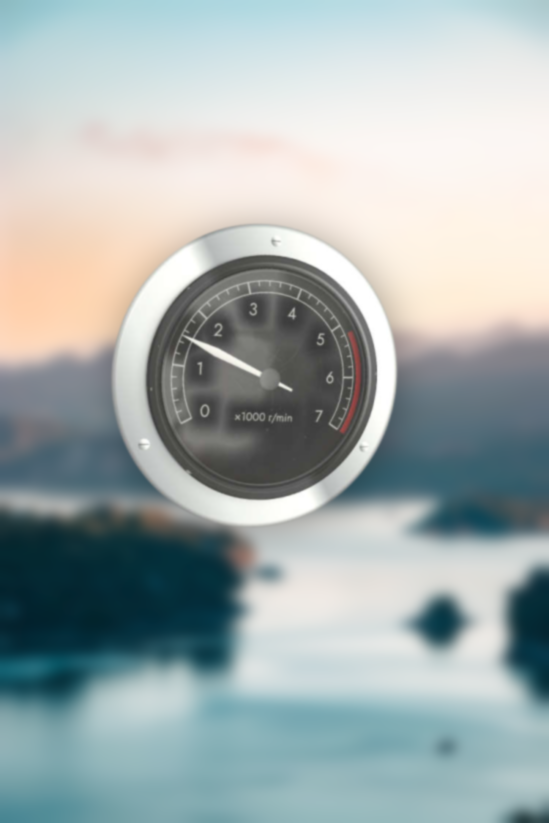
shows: value=1500 unit=rpm
